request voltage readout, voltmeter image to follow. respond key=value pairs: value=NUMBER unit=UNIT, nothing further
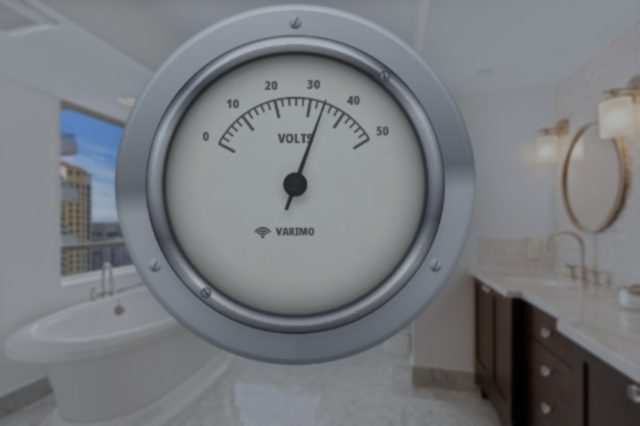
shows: value=34 unit=V
